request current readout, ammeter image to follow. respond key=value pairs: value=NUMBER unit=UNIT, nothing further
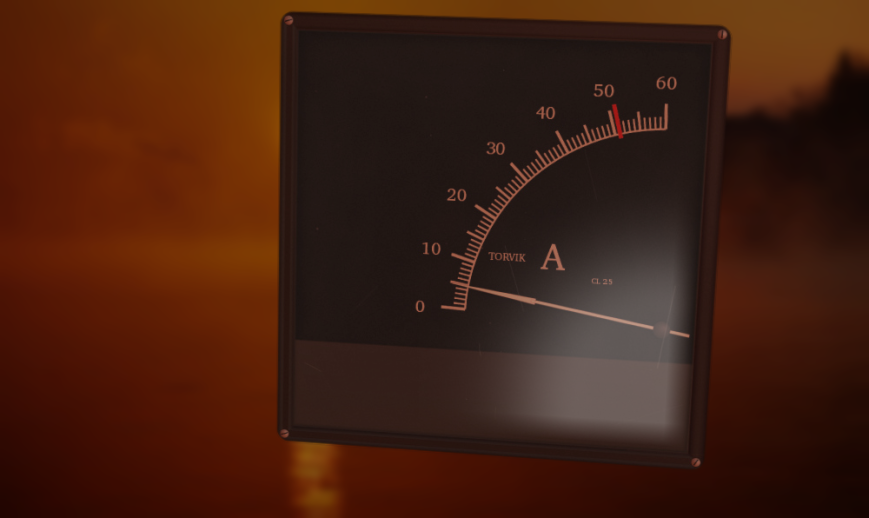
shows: value=5 unit=A
